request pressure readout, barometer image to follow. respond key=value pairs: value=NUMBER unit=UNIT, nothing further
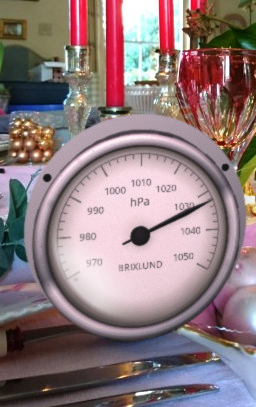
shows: value=1032 unit=hPa
